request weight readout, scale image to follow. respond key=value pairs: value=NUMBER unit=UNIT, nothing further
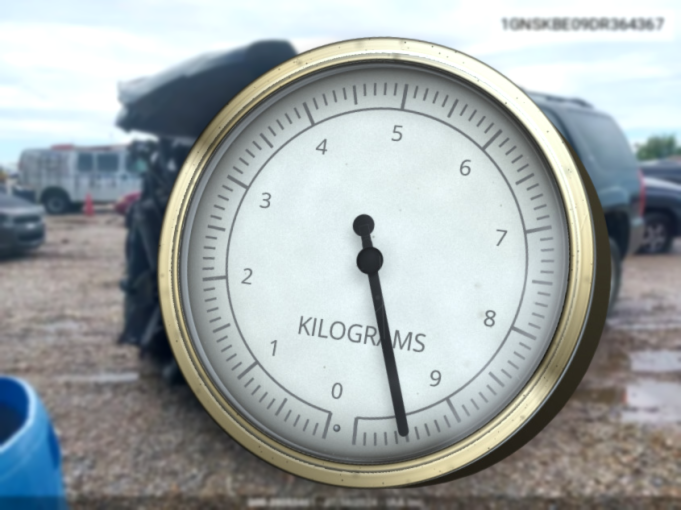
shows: value=9.5 unit=kg
